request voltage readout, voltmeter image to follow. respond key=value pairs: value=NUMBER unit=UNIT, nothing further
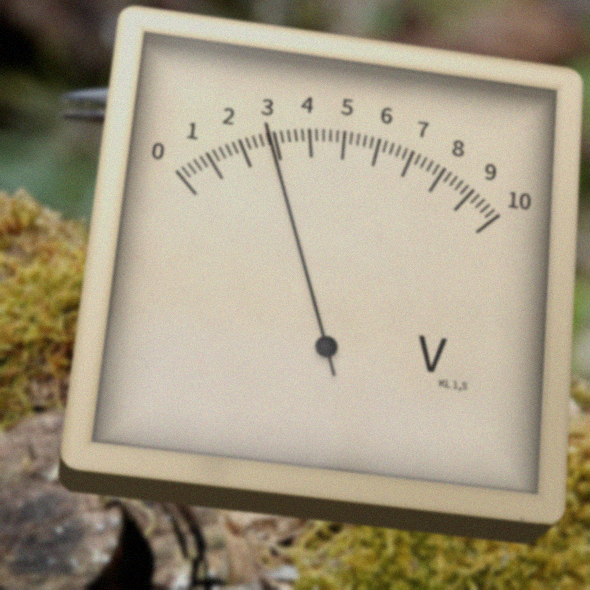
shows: value=2.8 unit=V
